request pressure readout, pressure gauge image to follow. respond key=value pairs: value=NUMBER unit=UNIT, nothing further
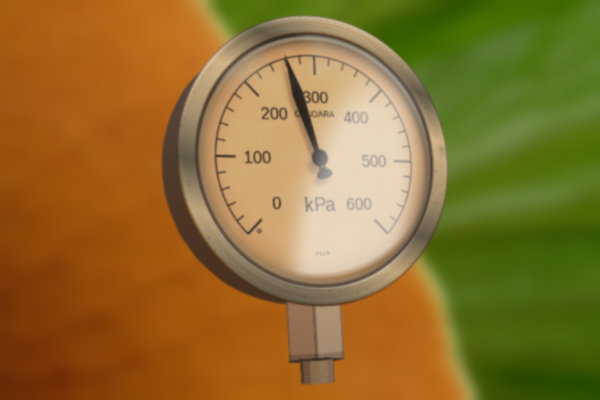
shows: value=260 unit=kPa
